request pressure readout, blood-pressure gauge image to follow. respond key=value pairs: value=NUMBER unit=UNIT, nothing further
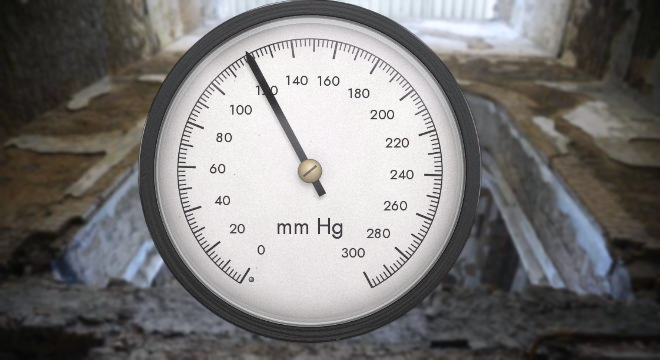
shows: value=120 unit=mmHg
